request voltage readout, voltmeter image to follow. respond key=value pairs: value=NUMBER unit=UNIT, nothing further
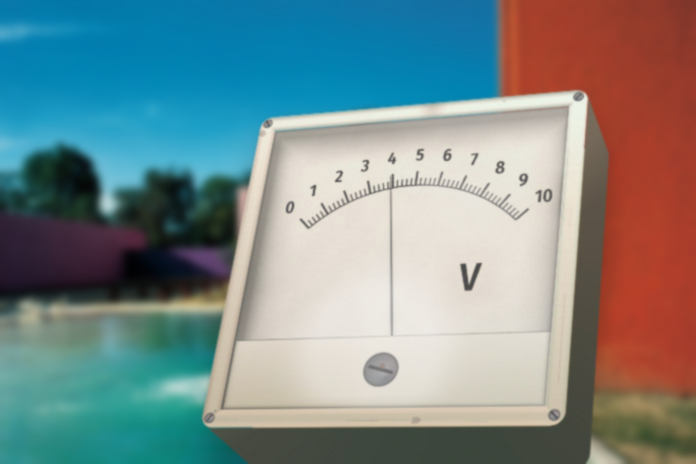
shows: value=4 unit=V
